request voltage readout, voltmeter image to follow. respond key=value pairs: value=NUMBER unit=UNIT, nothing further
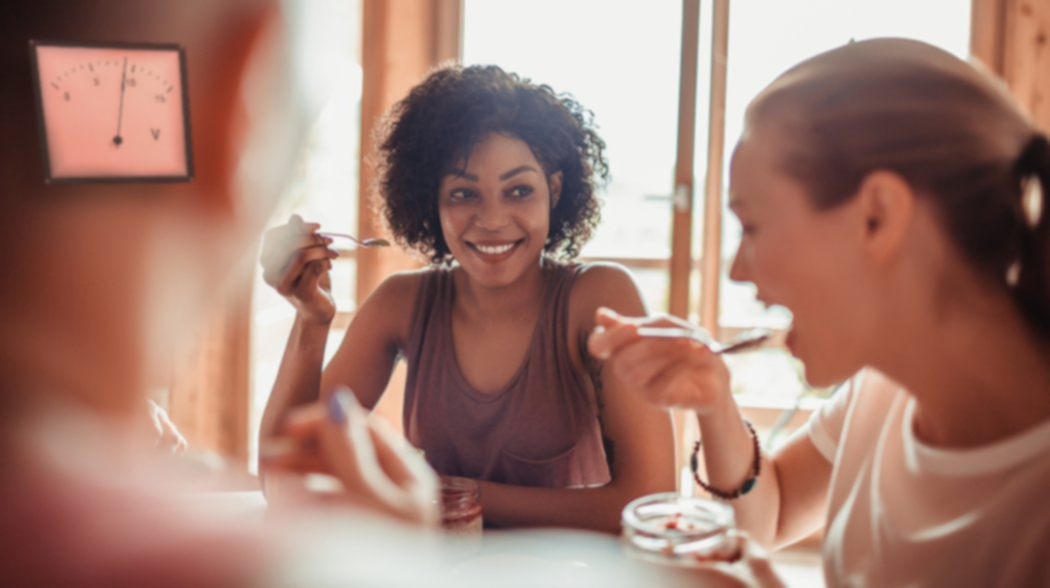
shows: value=9 unit=V
